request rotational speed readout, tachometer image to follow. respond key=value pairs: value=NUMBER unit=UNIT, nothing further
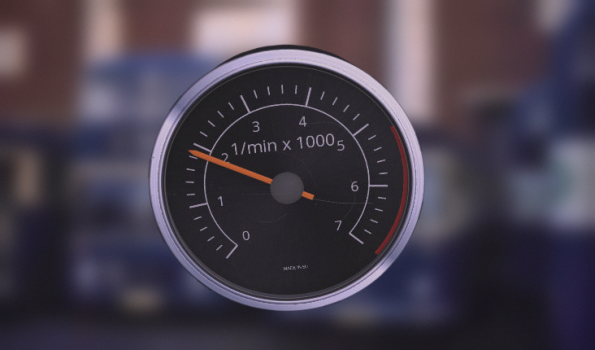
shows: value=1900 unit=rpm
